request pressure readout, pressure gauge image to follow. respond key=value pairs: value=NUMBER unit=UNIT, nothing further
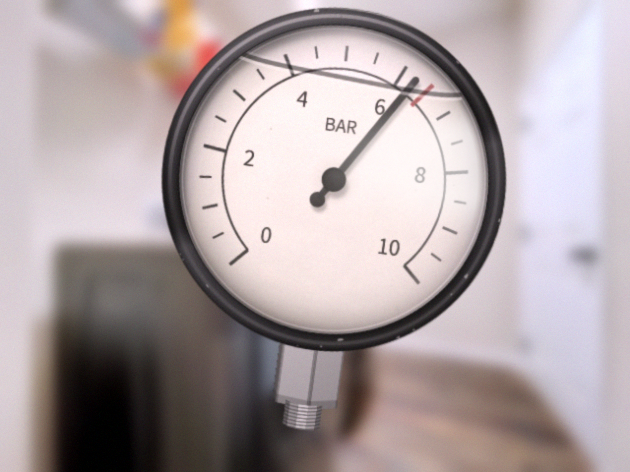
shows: value=6.25 unit=bar
